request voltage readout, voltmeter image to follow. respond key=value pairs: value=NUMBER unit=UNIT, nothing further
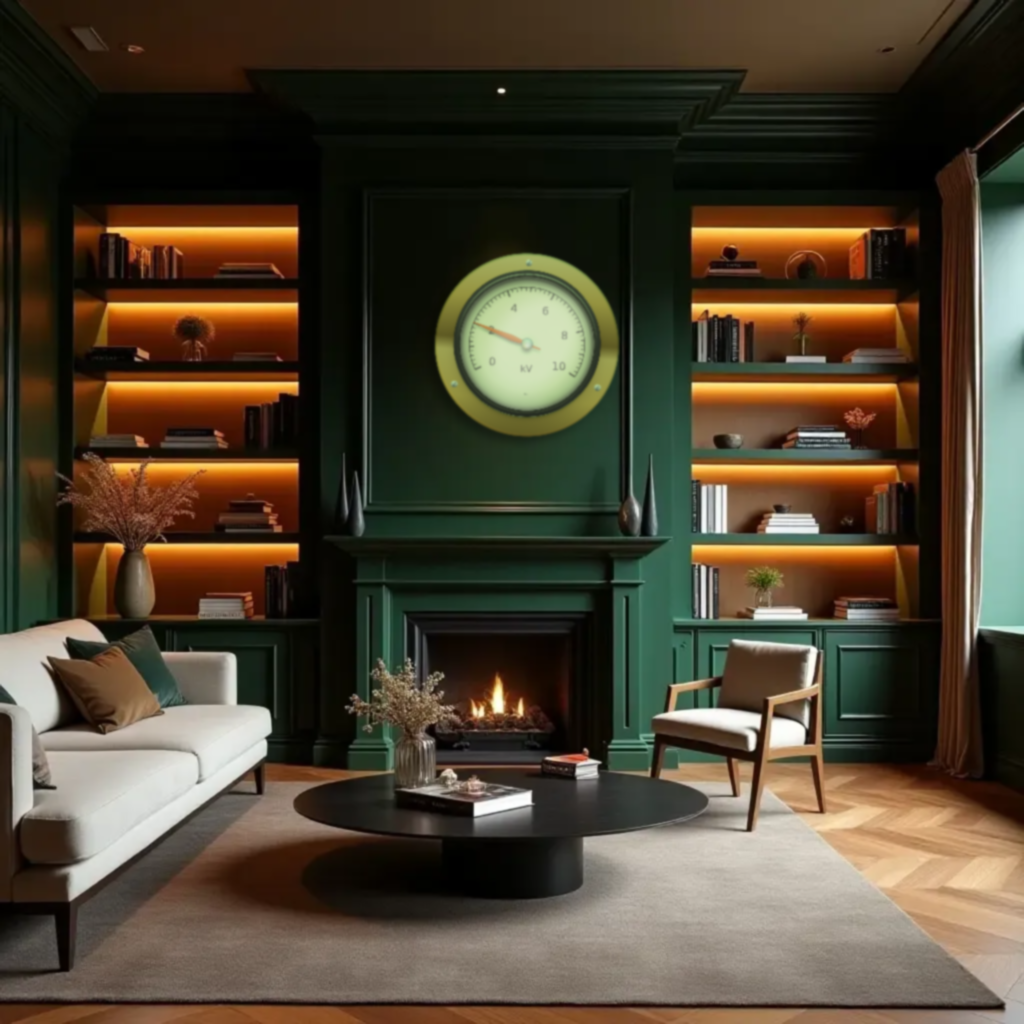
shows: value=2 unit=kV
